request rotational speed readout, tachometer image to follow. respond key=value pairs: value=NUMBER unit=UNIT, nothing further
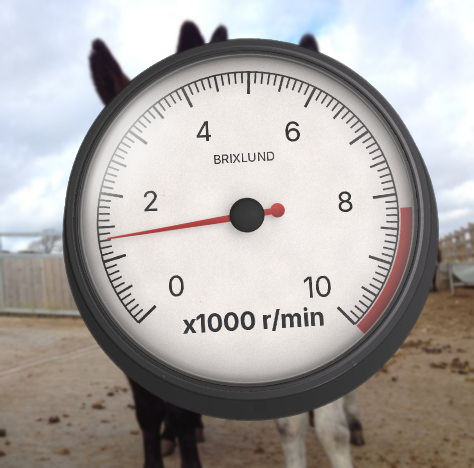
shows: value=1300 unit=rpm
